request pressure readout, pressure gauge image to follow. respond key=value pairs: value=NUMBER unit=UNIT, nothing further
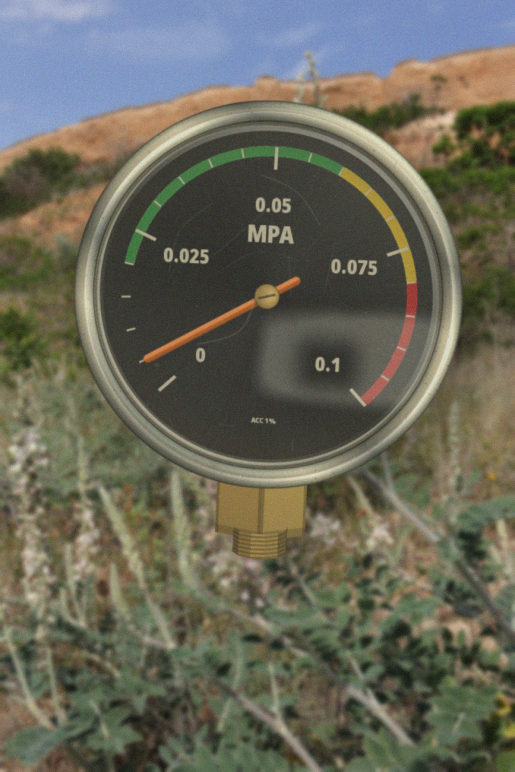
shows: value=0.005 unit=MPa
